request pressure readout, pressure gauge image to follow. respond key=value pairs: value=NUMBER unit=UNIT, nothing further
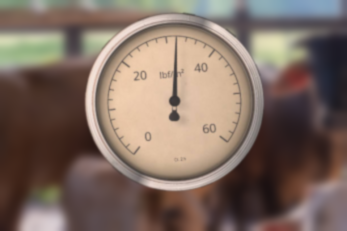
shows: value=32 unit=psi
